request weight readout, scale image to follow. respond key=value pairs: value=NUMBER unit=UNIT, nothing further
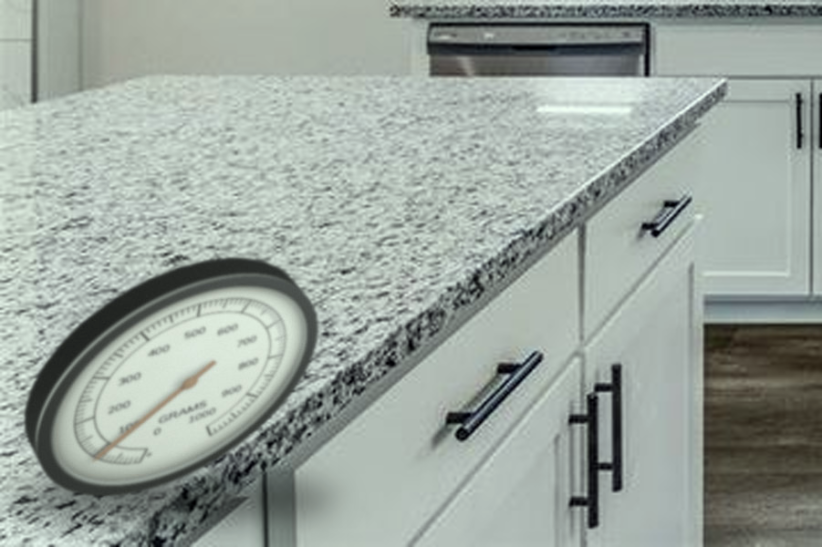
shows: value=100 unit=g
